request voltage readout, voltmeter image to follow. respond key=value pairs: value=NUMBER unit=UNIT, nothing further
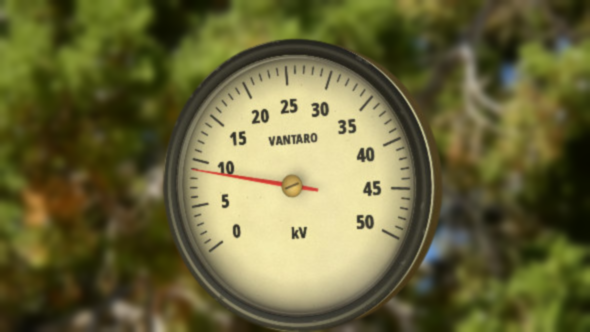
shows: value=9 unit=kV
